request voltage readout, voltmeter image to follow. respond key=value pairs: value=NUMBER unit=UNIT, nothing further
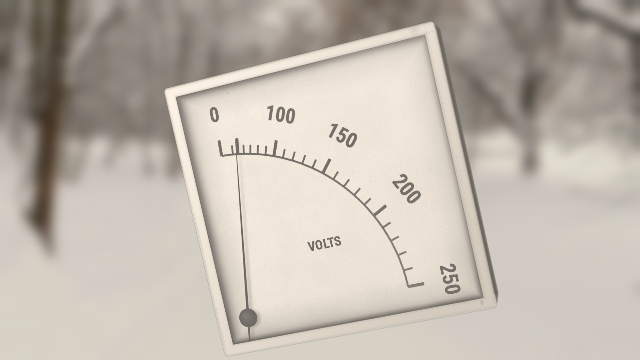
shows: value=50 unit=V
